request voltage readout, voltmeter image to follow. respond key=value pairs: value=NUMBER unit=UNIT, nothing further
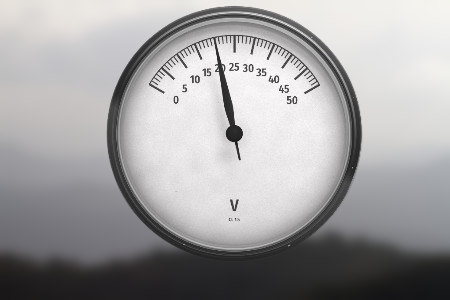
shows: value=20 unit=V
